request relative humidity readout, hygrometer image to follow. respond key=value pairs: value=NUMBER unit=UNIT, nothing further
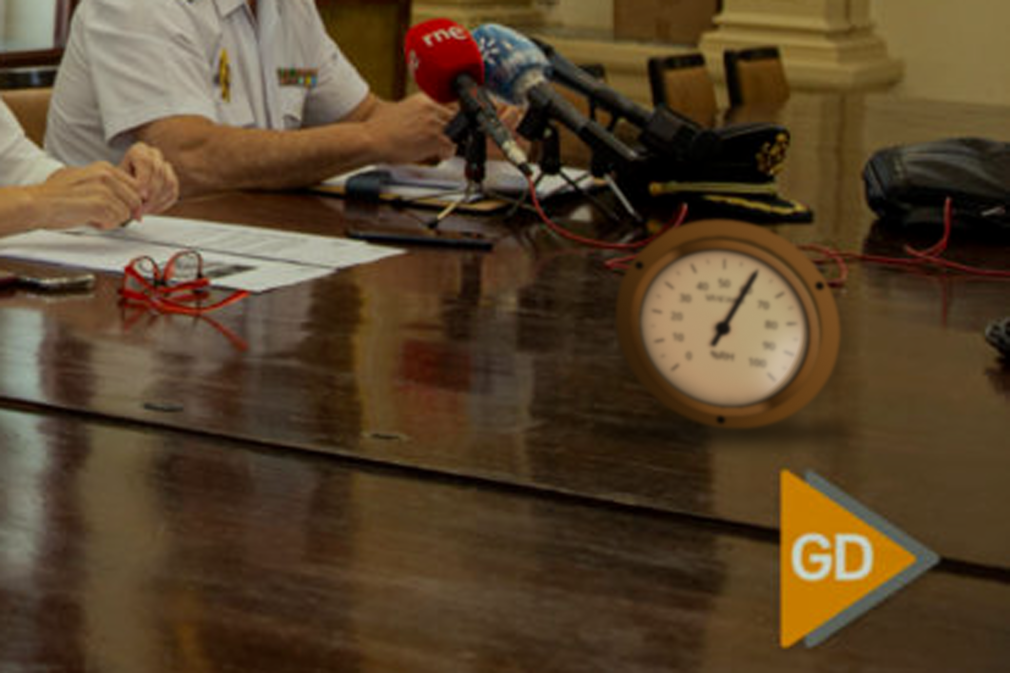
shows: value=60 unit=%
